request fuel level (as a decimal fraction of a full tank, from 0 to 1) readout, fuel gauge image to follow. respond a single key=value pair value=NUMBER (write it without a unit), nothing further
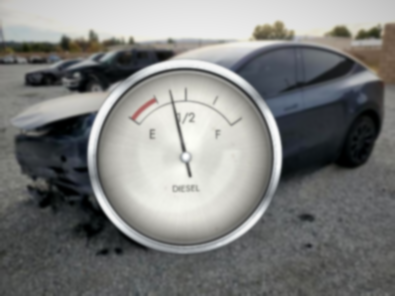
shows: value=0.375
